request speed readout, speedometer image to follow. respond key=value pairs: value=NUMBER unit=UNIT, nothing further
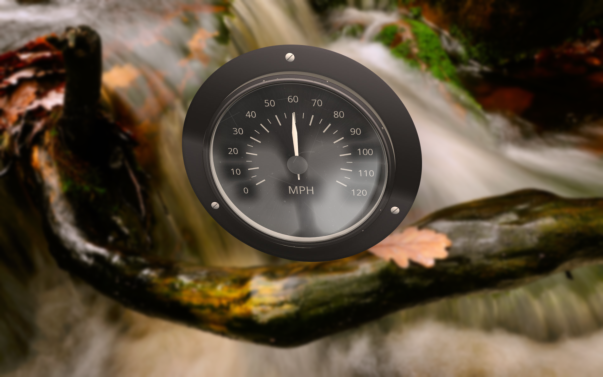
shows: value=60 unit=mph
